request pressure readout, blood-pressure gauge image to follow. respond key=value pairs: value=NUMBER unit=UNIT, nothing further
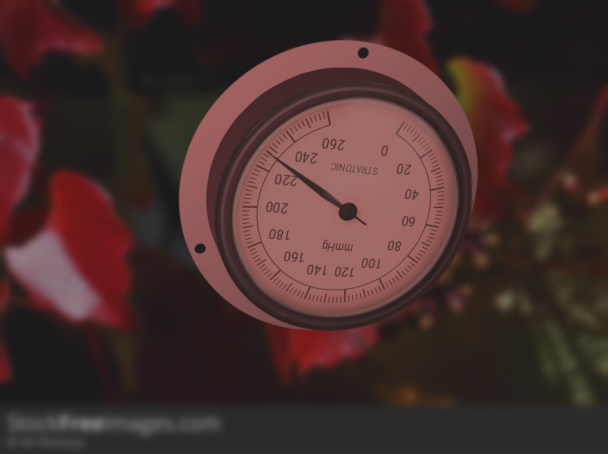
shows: value=228 unit=mmHg
